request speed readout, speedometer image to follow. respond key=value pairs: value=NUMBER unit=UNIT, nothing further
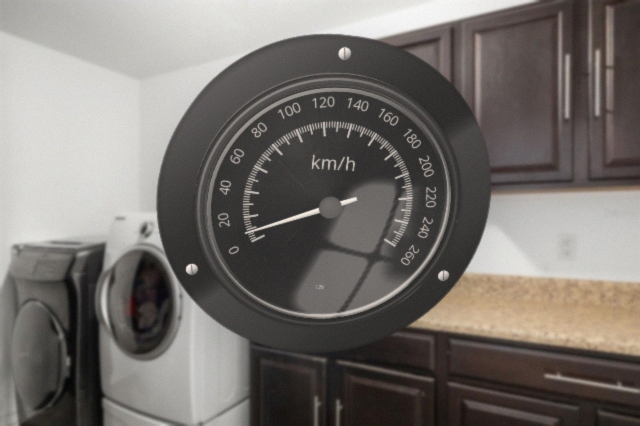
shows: value=10 unit=km/h
